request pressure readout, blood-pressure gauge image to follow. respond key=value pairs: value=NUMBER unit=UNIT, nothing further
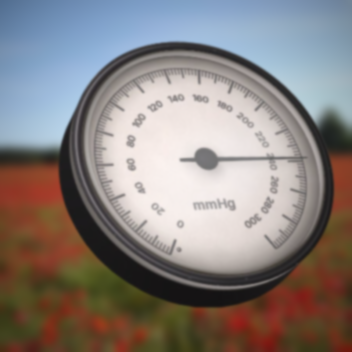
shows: value=240 unit=mmHg
